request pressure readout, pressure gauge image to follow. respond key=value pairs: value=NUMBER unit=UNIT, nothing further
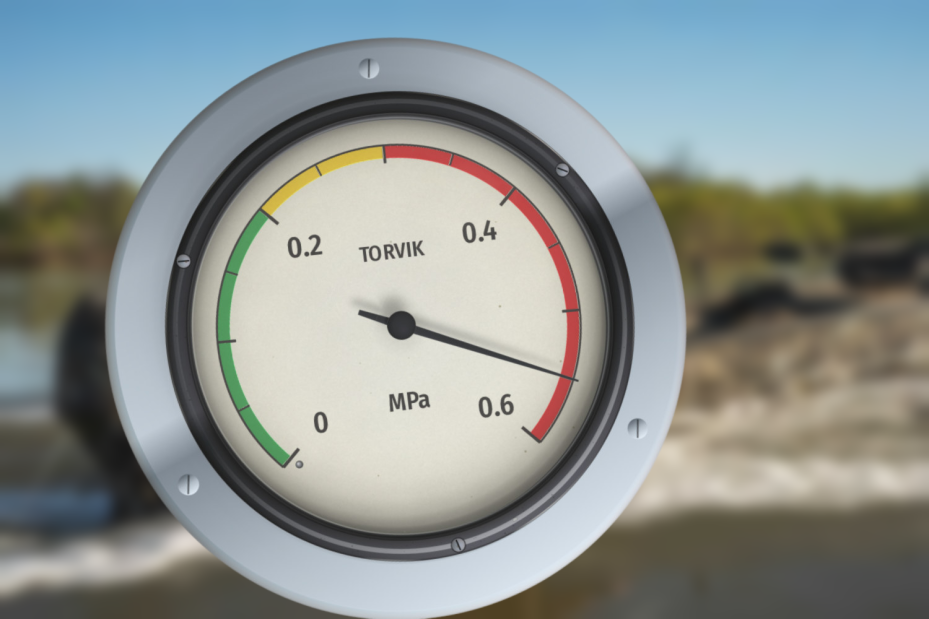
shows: value=0.55 unit=MPa
